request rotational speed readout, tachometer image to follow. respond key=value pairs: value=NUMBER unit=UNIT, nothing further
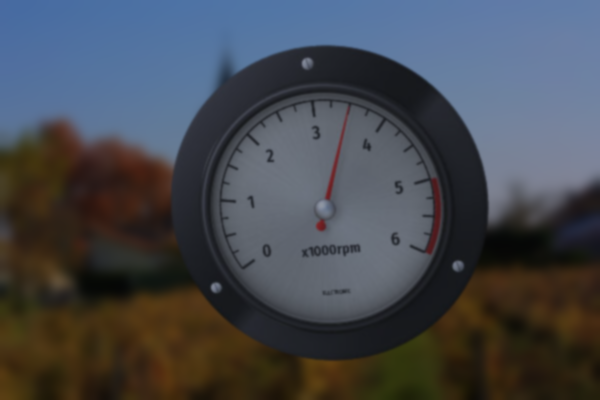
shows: value=3500 unit=rpm
